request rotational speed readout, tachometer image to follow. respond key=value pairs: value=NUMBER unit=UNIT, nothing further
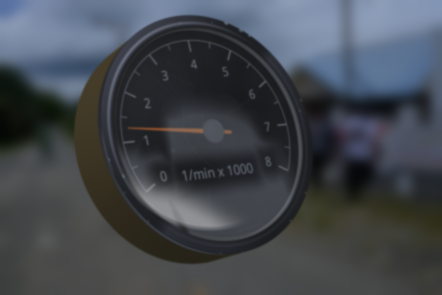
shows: value=1250 unit=rpm
